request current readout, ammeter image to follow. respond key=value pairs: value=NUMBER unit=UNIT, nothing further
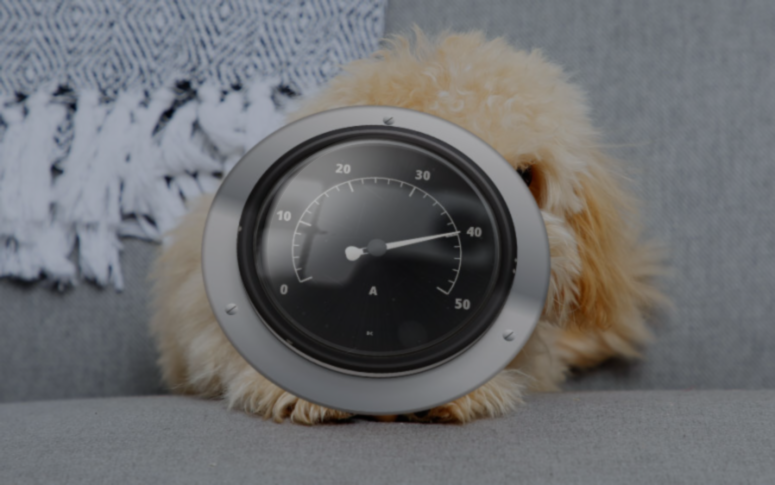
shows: value=40 unit=A
